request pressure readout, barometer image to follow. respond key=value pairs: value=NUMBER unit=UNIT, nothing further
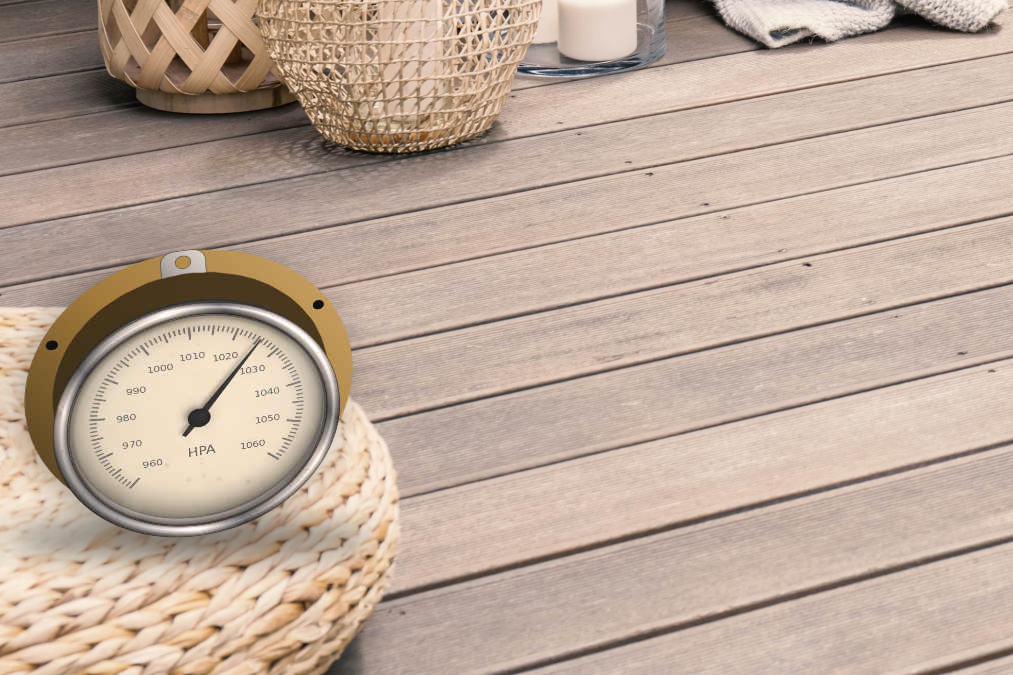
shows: value=1025 unit=hPa
